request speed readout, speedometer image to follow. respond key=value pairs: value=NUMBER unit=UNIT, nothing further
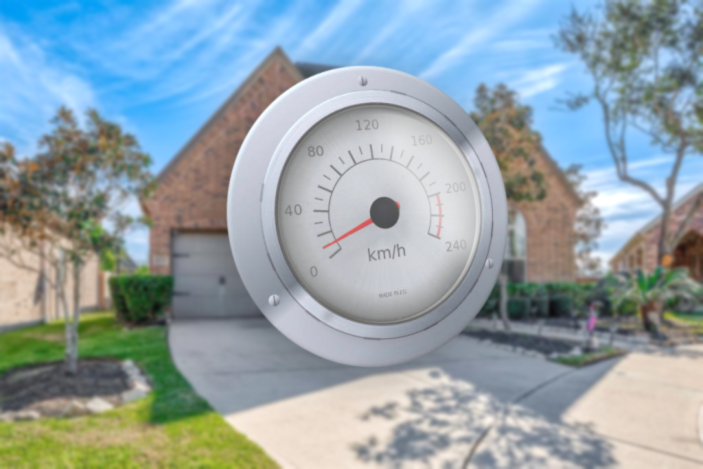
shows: value=10 unit=km/h
